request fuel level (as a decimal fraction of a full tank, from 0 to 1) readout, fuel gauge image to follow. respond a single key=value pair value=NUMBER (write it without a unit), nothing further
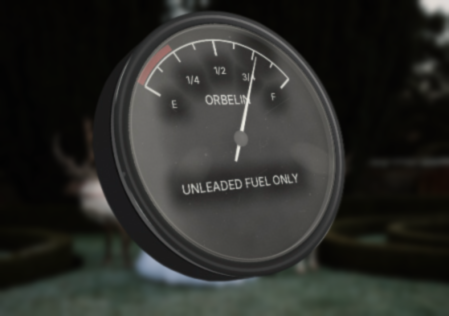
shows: value=0.75
